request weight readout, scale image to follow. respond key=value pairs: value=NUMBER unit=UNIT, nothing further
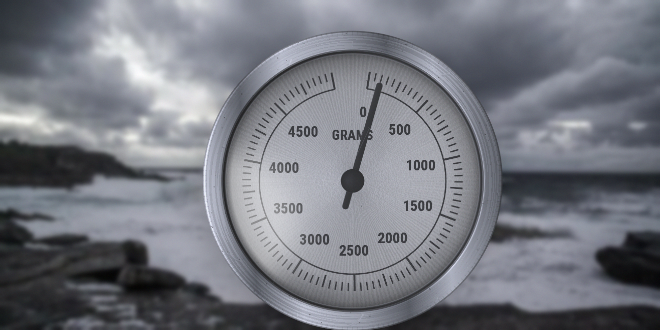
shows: value=100 unit=g
